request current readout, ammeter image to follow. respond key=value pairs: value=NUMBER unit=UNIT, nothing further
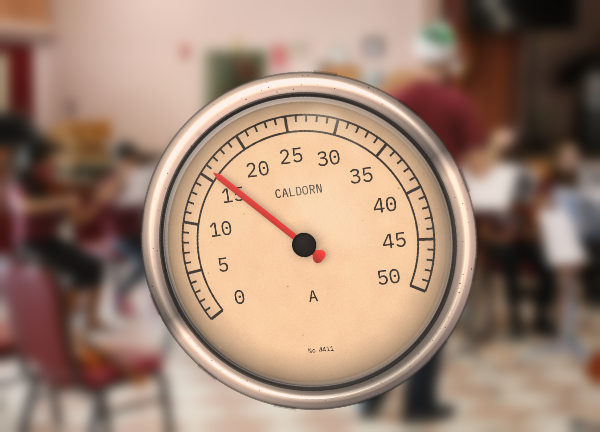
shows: value=16 unit=A
